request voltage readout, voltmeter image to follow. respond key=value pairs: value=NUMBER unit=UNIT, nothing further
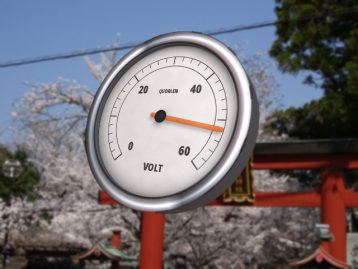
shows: value=52 unit=V
